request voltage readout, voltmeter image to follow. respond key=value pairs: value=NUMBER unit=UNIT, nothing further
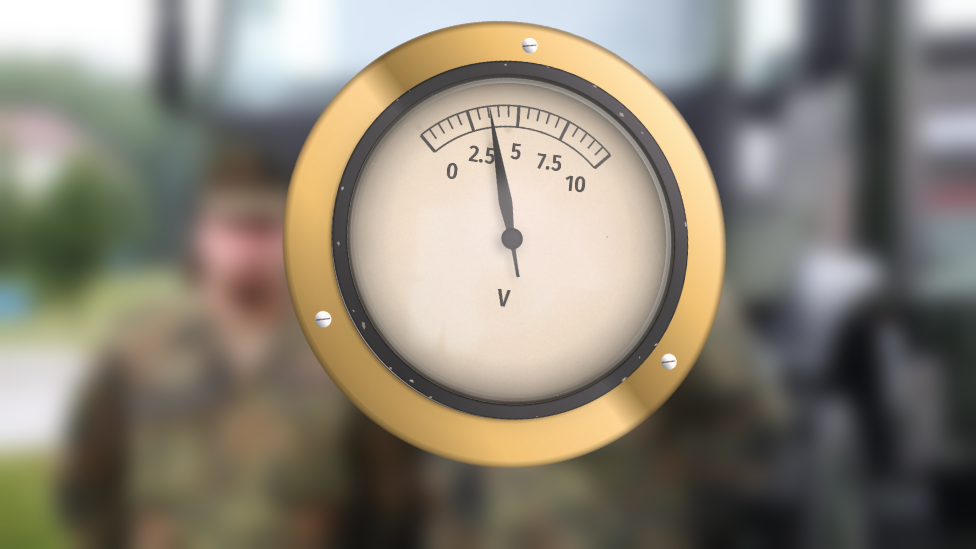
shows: value=3.5 unit=V
